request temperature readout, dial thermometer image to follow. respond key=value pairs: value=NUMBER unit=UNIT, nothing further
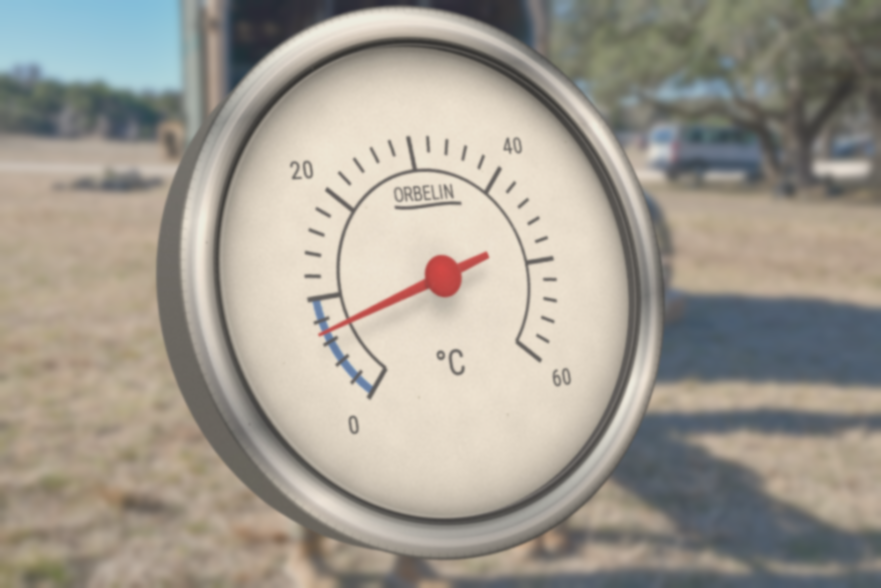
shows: value=7 unit=°C
